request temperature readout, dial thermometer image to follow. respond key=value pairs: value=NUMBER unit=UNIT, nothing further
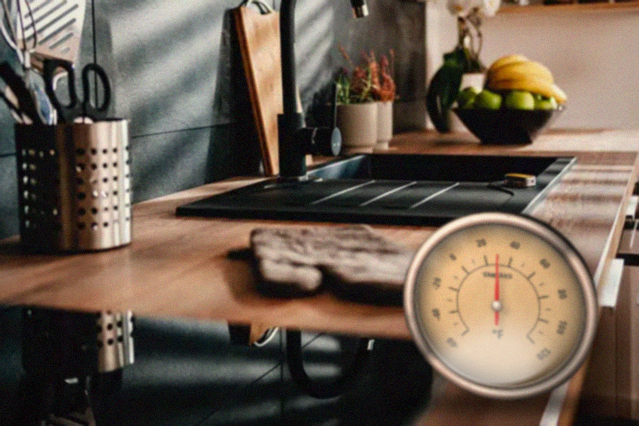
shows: value=30 unit=°F
